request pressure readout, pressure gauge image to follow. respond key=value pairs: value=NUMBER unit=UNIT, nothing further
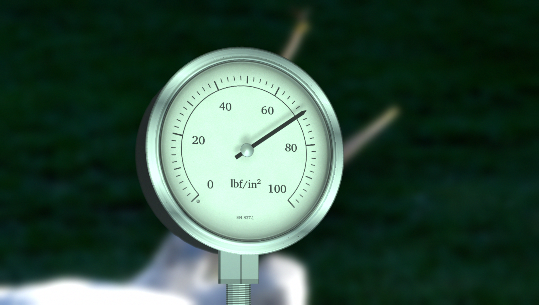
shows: value=70 unit=psi
